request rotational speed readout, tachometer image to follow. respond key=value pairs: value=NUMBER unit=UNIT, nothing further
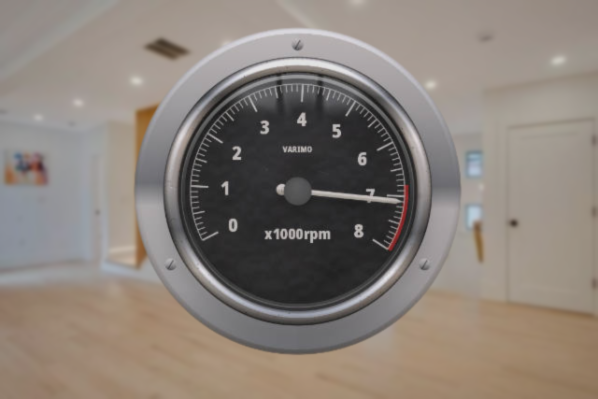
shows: value=7100 unit=rpm
